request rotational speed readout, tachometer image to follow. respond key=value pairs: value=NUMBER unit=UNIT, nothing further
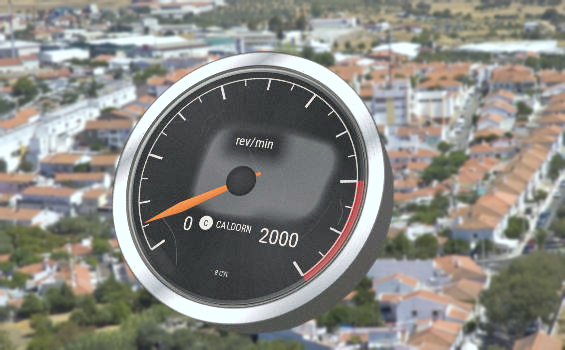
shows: value=100 unit=rpm
